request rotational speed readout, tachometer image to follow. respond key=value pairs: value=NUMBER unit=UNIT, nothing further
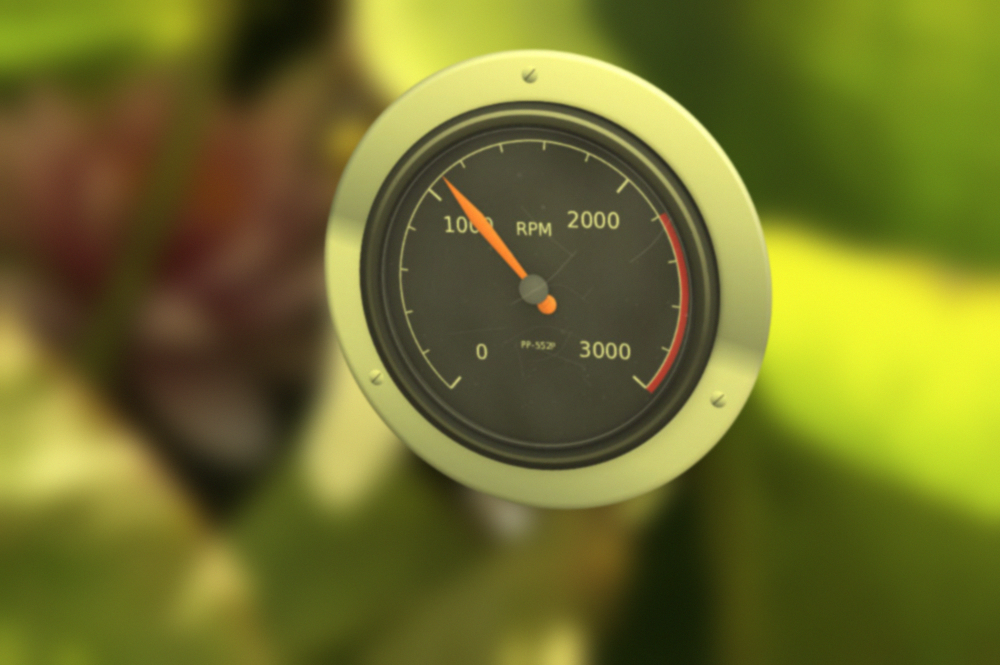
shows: value=1100 unit=rpm
